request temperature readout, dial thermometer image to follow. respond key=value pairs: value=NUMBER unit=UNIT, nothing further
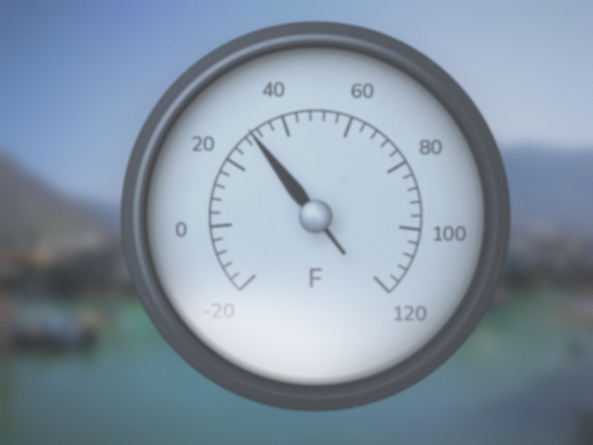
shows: value=30 unit=°F
